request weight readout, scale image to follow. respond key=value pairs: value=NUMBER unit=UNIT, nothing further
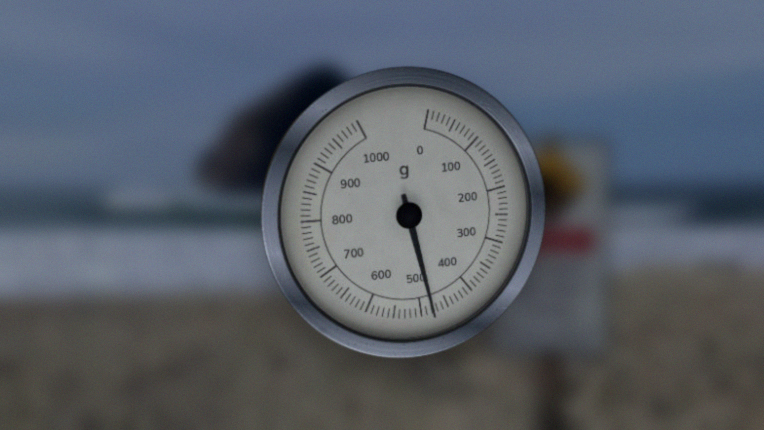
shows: value=480 unit=g
